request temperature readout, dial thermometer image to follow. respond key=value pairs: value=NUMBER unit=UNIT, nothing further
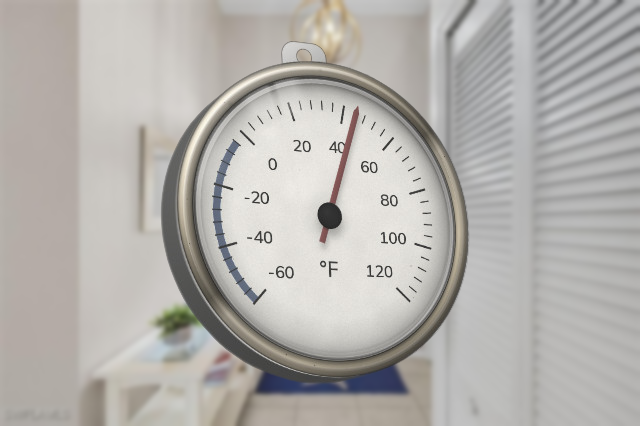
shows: value=44 unit=°F
